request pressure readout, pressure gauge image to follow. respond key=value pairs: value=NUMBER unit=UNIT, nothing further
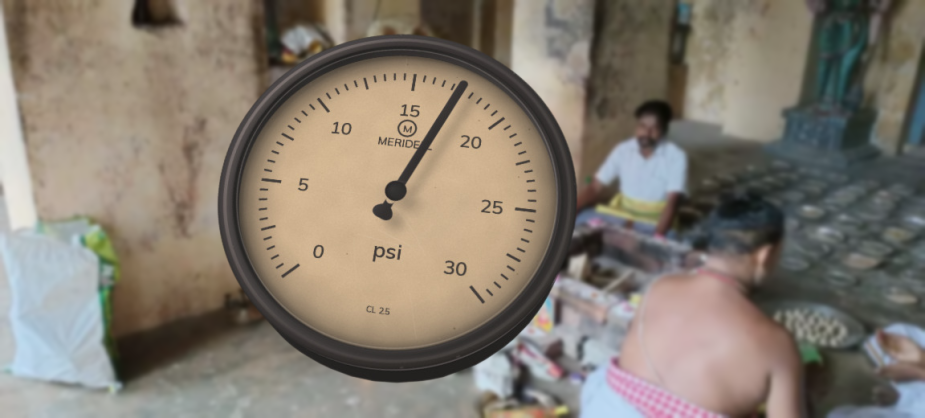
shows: value=17.5 unit=psi
